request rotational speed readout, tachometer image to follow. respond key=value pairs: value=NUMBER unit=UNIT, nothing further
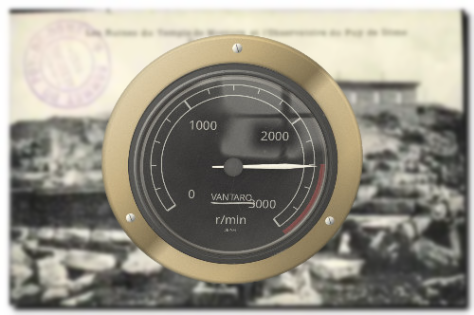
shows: value=2400 unit=rpm
